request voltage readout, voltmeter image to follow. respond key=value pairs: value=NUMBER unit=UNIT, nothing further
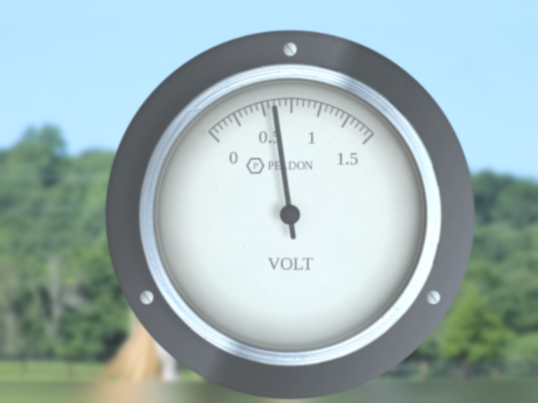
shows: value=0.6 unit=V
